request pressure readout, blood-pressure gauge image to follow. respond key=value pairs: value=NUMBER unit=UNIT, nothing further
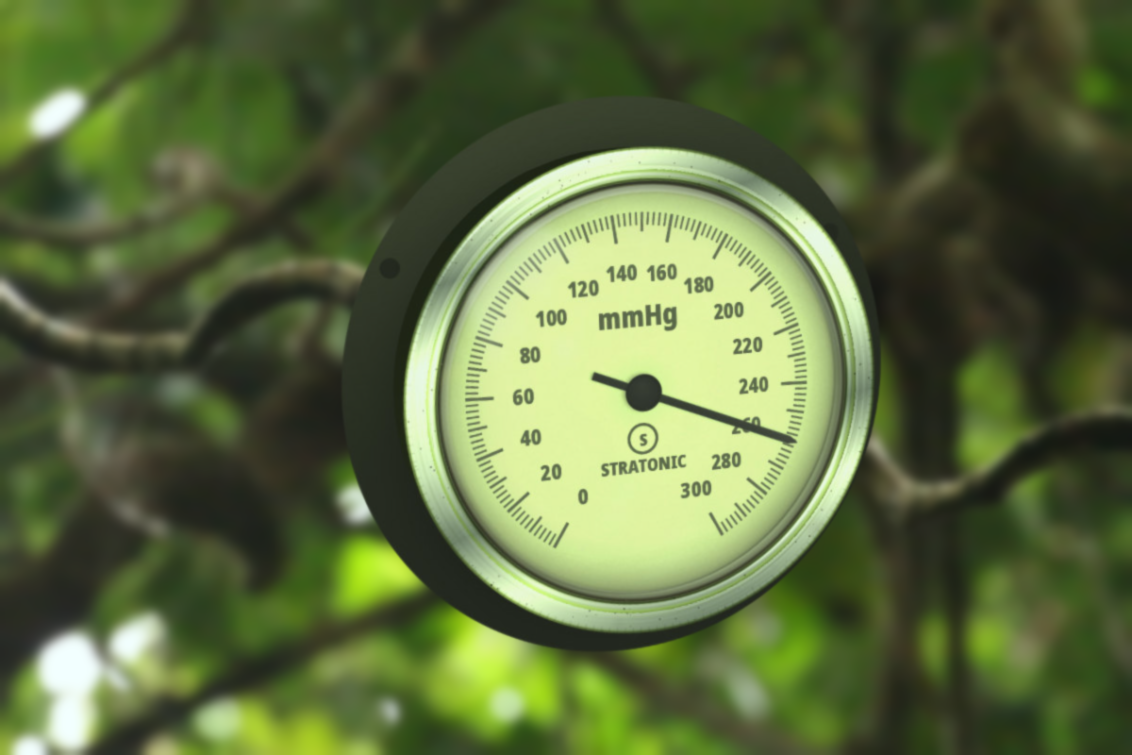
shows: value=260 unit=mmHg
